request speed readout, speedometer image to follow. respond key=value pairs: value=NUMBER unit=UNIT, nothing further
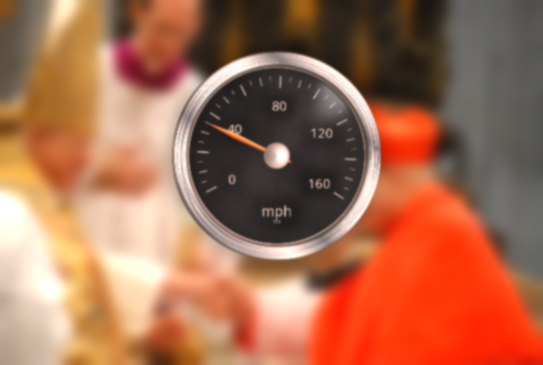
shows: value=35 unit=mph
